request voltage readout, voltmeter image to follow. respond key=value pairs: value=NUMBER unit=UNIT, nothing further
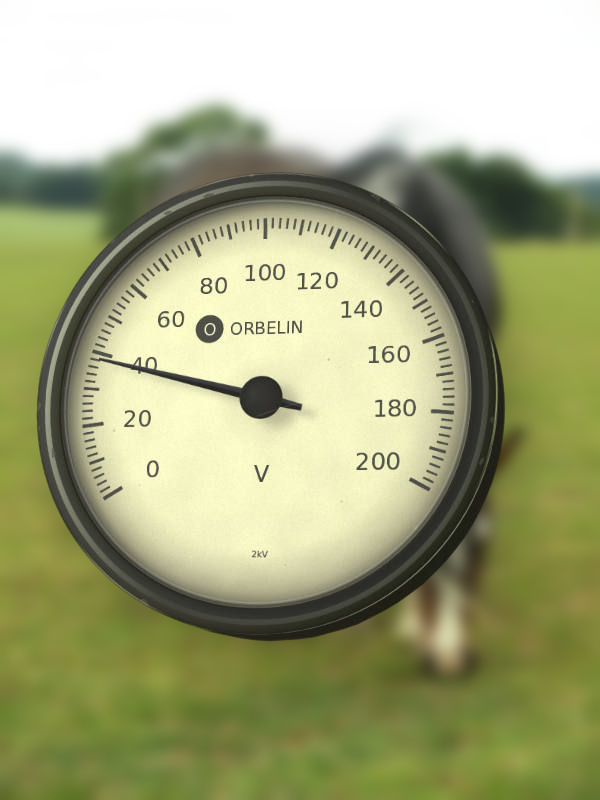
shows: value=38 unit=V
